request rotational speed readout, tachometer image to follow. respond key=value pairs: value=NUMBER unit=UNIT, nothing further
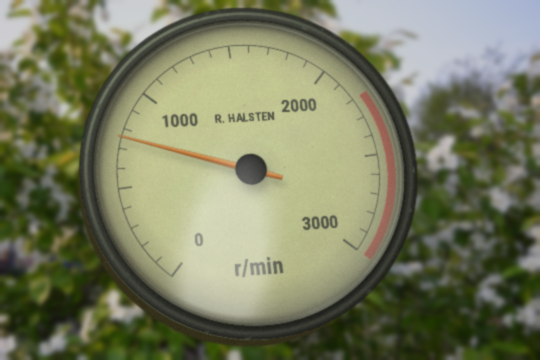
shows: value=750 unit=rpm
